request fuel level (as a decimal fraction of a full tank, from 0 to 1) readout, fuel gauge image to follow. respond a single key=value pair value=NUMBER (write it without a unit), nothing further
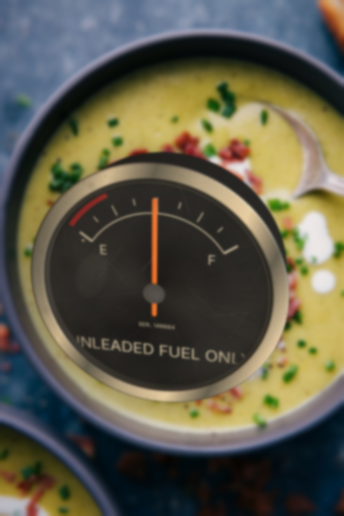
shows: value=0.5
